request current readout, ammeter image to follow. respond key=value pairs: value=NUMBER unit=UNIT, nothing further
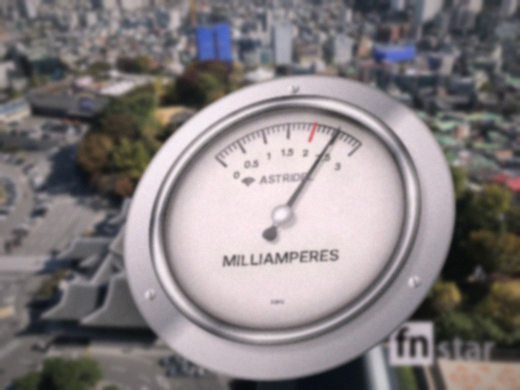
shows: value=2.5 unit=mA
